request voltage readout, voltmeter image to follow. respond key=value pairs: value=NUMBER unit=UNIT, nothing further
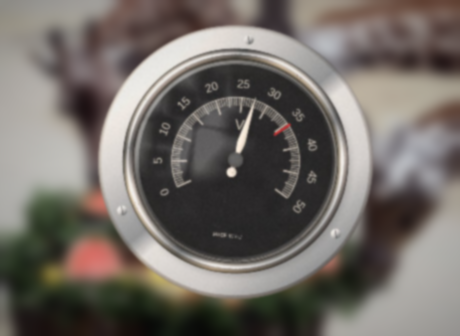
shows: value=27.5 unit=V
